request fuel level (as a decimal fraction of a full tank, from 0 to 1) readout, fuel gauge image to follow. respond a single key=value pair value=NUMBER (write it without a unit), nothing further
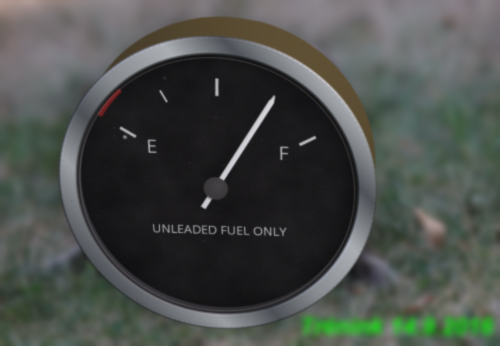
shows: value=0.75
